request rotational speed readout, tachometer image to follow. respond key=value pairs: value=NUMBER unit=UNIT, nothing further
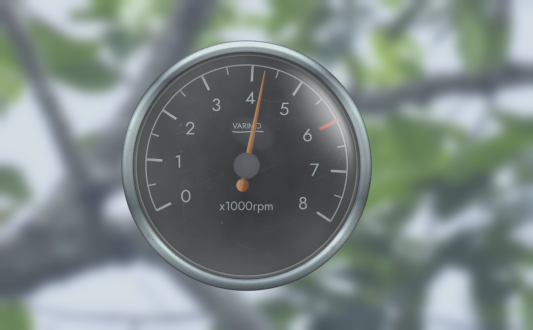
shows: value=4250 unit=rpm
